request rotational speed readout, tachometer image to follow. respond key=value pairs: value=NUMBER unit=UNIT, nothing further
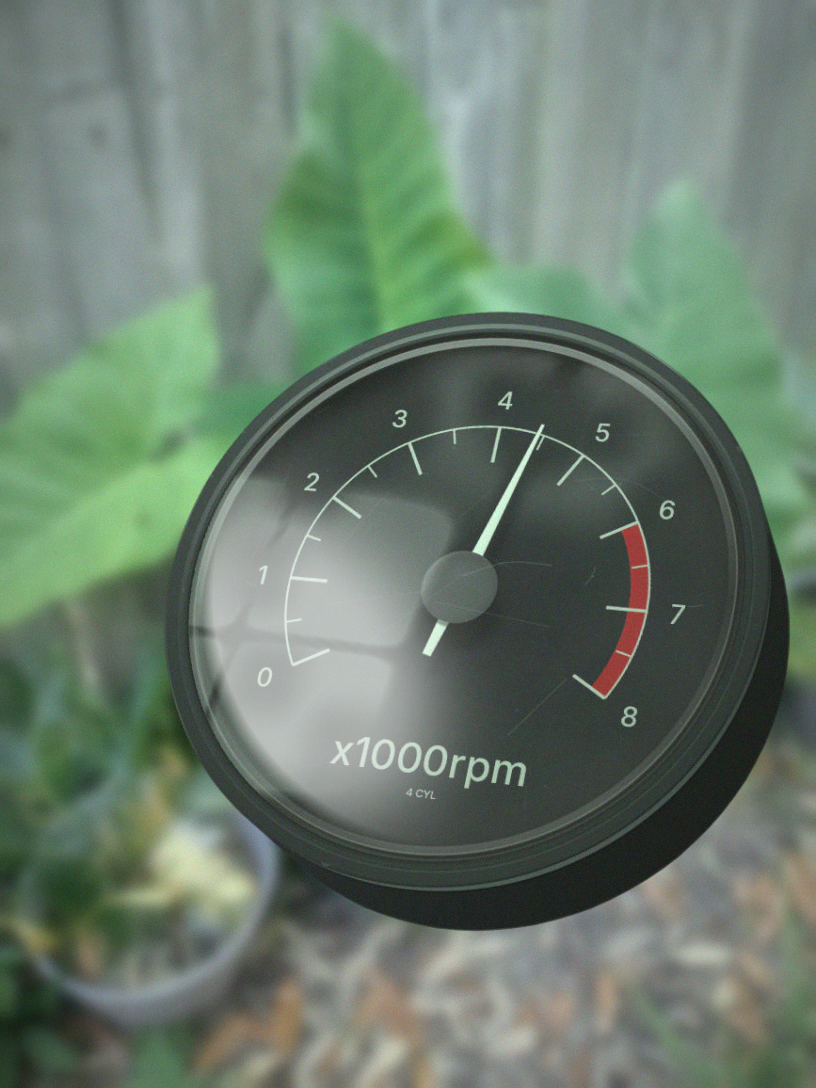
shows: value=4500 unit=rpm
